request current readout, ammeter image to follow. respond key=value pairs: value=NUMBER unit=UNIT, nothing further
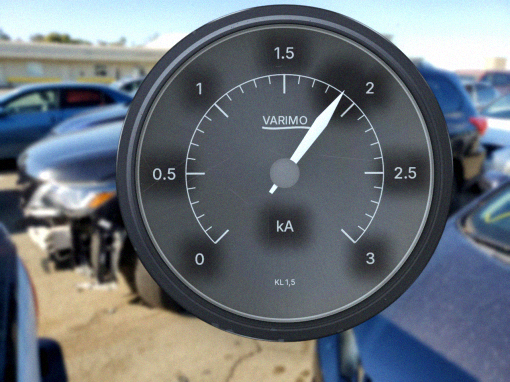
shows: value=1.9 unit=kA
